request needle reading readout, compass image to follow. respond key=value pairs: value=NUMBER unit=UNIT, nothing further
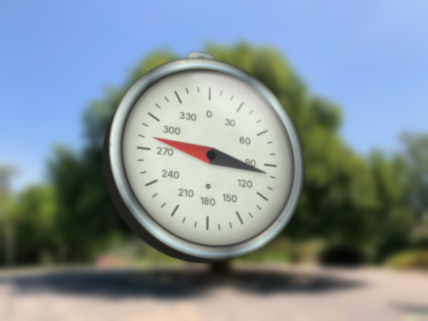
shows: value=280 unit=°
